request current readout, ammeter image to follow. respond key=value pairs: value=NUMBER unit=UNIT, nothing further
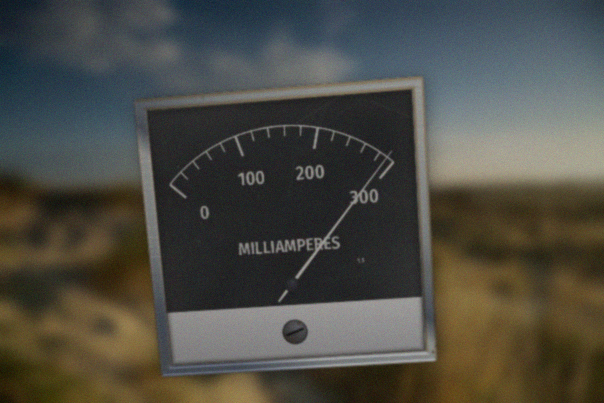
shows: value=290 unit=mA
